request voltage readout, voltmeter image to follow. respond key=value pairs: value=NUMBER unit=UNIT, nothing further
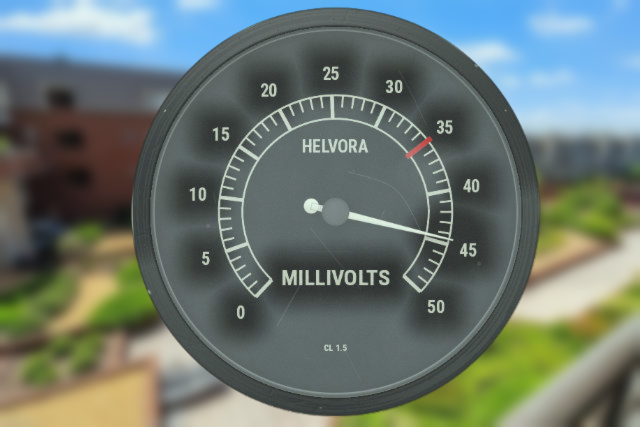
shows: value=44.5 unit=mV
